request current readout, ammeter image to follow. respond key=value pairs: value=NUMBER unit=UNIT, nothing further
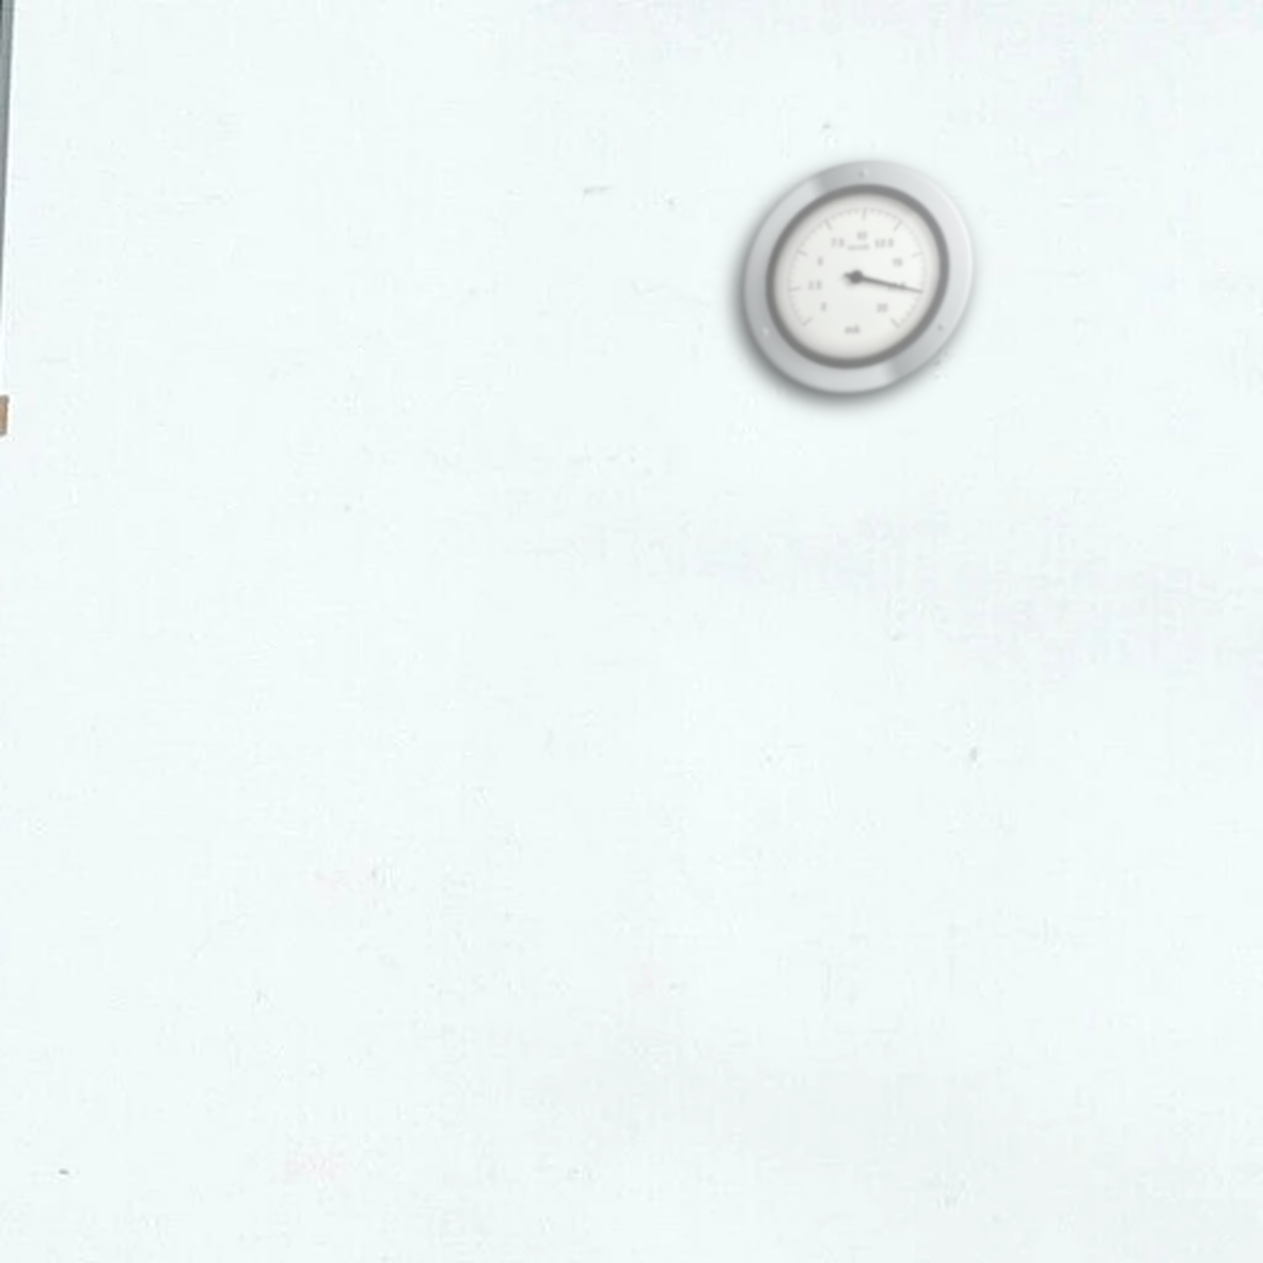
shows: value=17.5 unit=mA
